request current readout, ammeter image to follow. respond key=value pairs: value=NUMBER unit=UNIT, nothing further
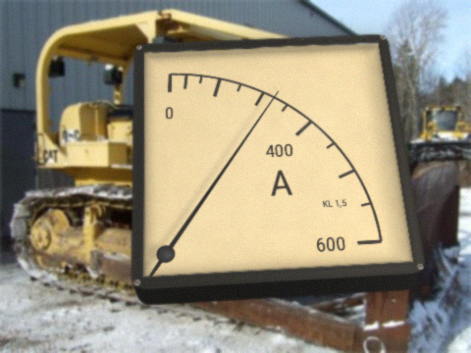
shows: value=325 unit=A
